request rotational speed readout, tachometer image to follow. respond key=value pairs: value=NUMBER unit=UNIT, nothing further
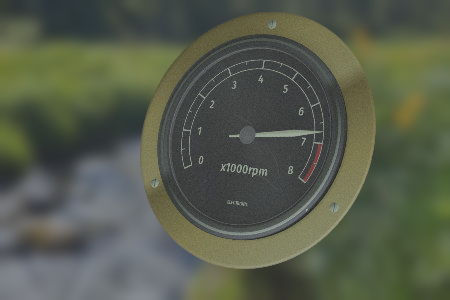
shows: value=6750 unit=rpm
